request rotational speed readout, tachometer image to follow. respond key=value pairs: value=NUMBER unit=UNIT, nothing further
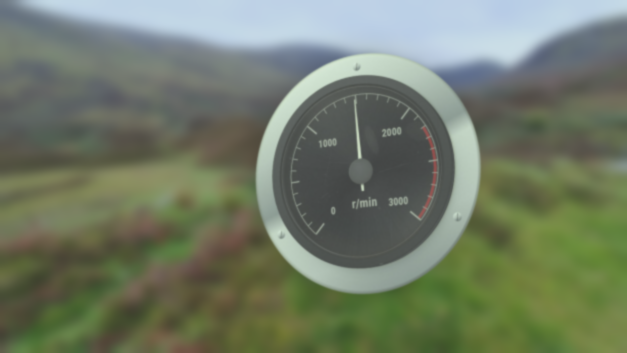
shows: value=1500 unit=rpm
